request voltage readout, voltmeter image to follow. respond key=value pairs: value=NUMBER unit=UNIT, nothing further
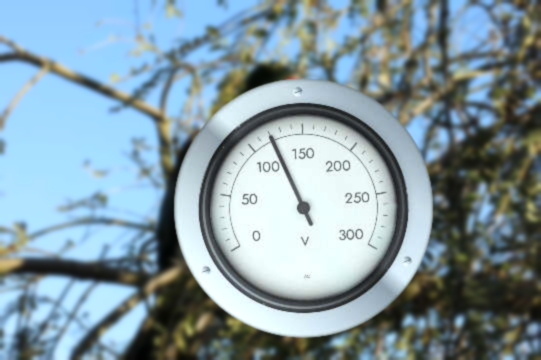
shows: value=120 unit=V
